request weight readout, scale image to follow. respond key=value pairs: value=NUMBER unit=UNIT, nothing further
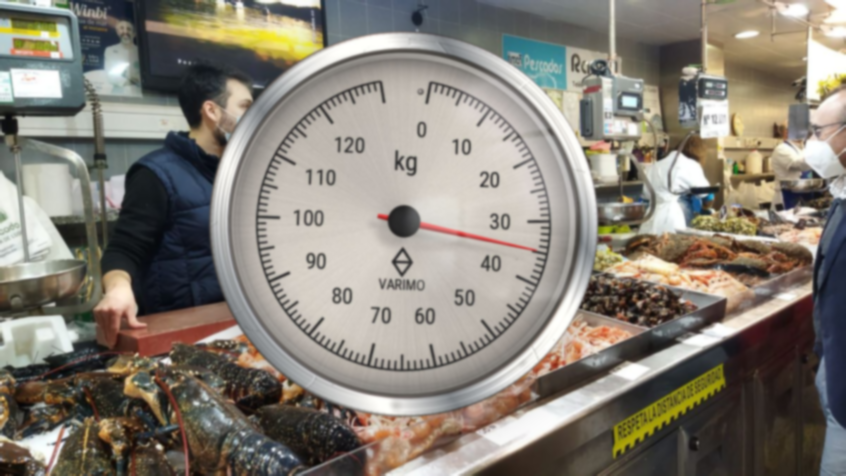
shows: value=35 unit=kg
